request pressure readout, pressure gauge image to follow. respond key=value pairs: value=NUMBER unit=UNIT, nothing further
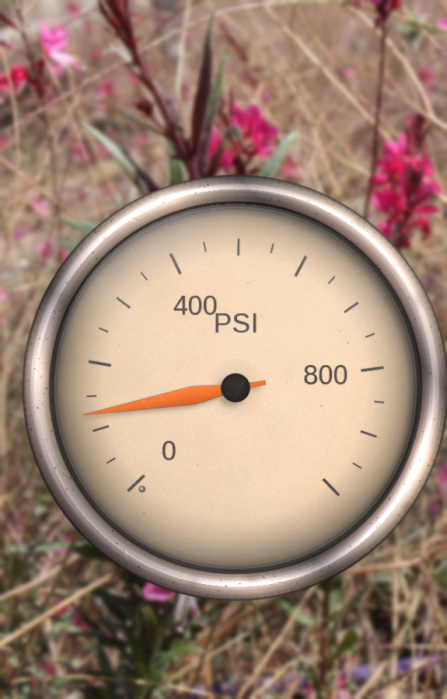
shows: value=125 unit=psi
